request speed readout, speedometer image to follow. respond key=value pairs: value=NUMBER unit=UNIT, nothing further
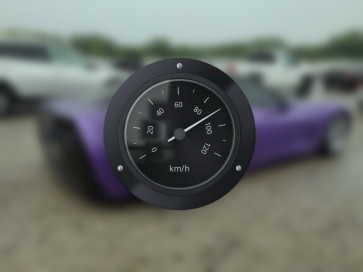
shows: value=90 unit=km/h
